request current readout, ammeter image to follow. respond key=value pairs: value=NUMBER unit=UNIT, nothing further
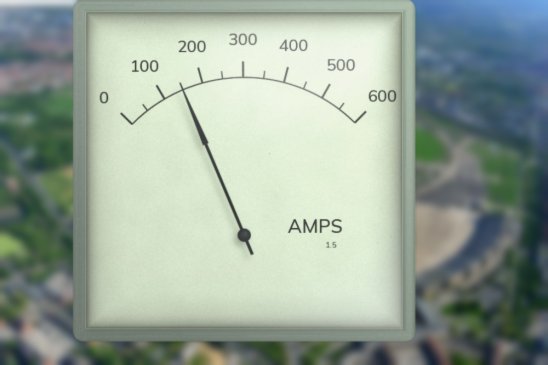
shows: value=150 unit=A
